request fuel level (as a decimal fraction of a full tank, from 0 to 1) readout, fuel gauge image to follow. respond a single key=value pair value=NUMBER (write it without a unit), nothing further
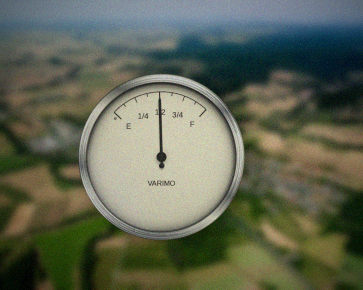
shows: value=0.5
